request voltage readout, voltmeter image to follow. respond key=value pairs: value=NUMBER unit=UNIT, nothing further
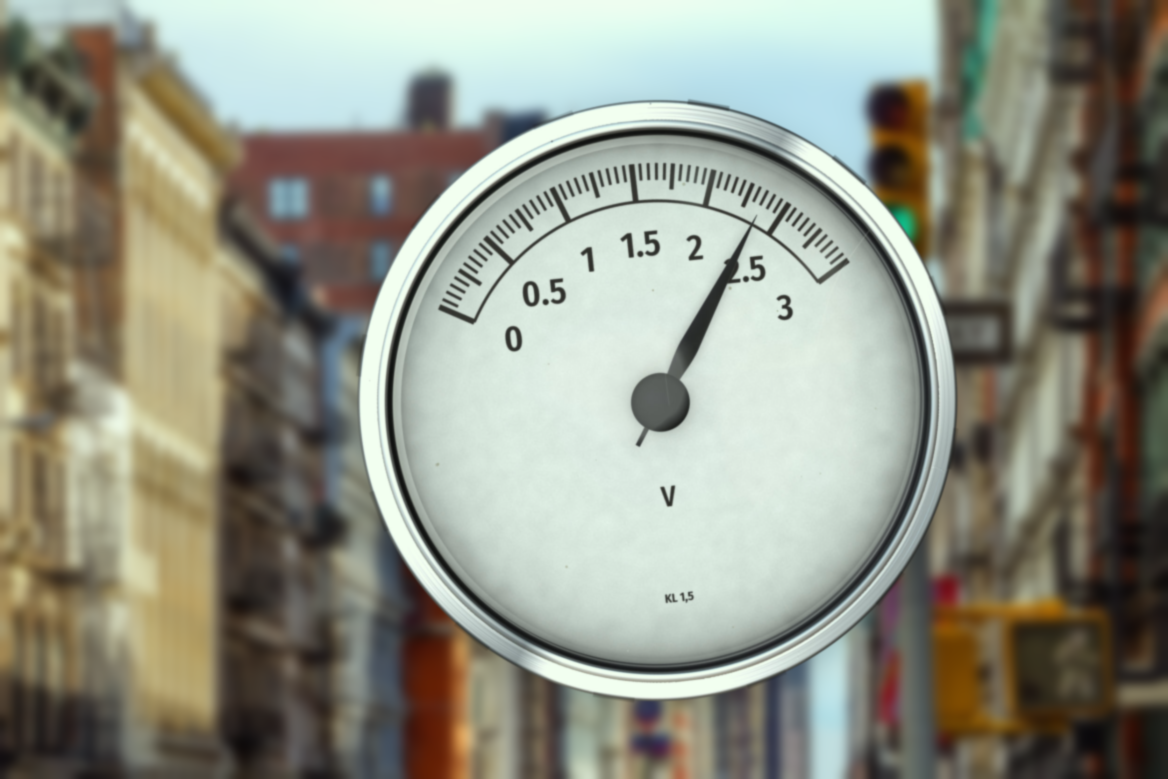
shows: value=2.35 unit=V
